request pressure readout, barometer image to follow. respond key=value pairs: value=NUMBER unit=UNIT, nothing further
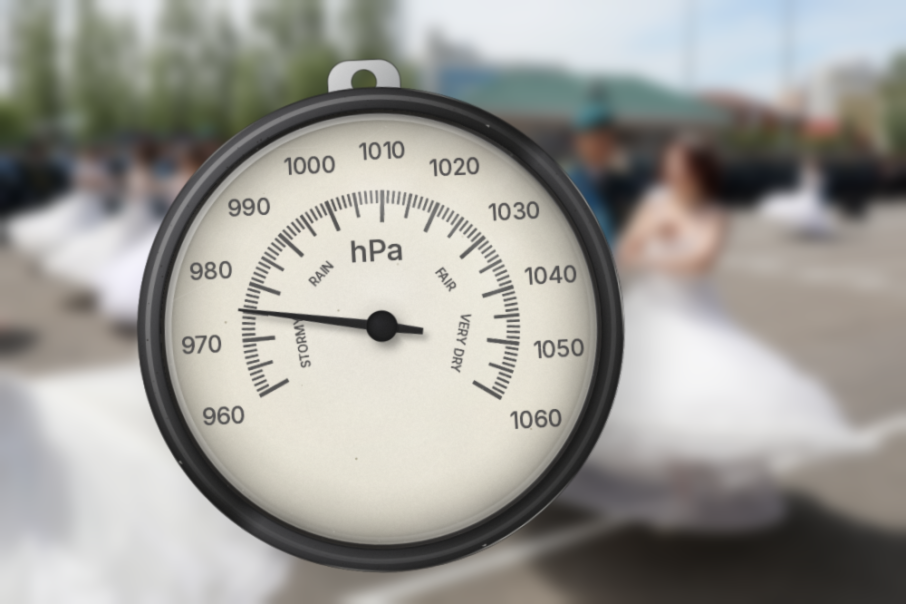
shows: value=975 unit=hPa
